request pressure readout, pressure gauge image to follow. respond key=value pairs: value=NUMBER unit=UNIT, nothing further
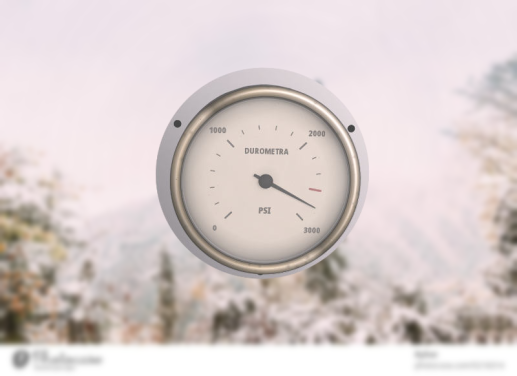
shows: value=2800 unit=psi
